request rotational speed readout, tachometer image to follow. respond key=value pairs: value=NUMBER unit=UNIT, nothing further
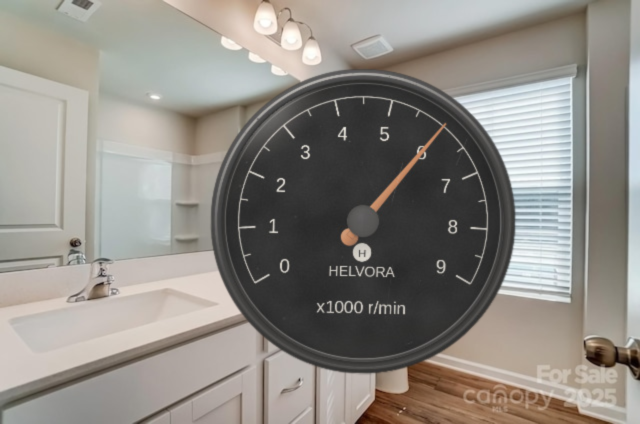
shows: value=6000 unit=rpm
